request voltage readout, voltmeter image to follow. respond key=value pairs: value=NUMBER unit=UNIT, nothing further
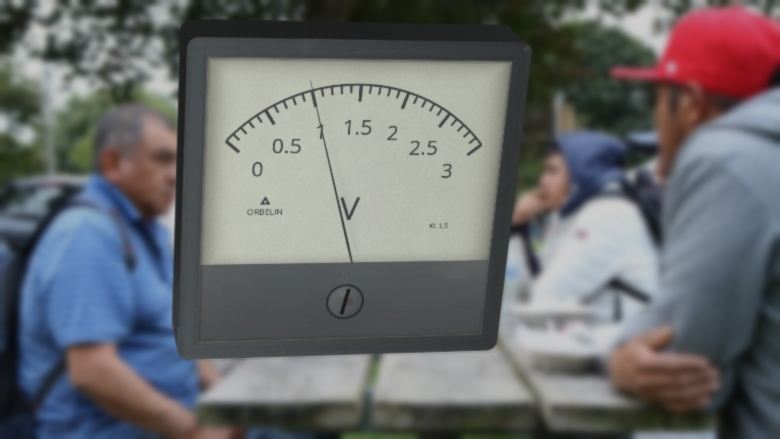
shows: value=1 unit=V
